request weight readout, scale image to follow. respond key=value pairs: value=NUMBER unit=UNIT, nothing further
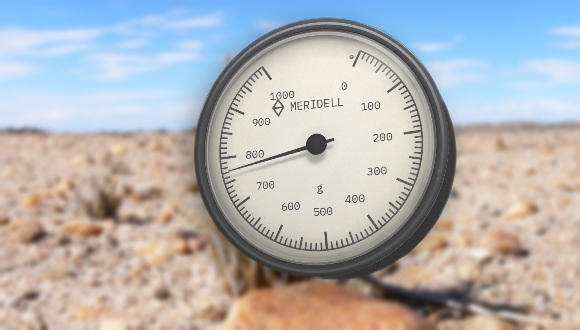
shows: value=770 unit=g
